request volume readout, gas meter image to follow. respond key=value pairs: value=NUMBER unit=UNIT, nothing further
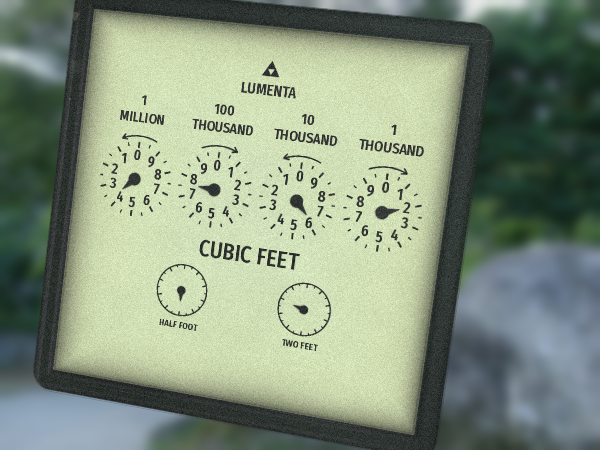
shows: value=376200 unit=ft³
